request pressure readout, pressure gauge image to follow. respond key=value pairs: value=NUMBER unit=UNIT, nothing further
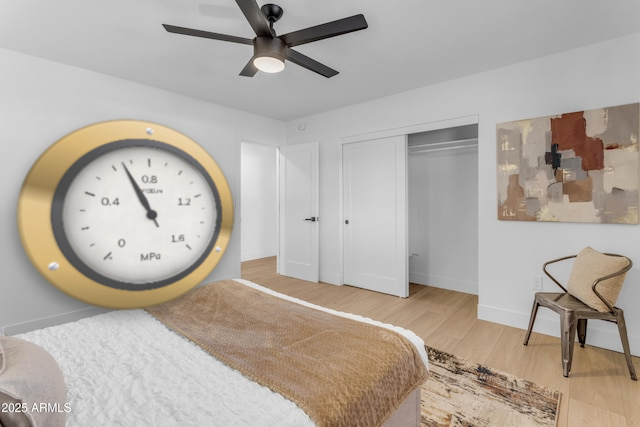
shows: value=0.65 unit=MPa
